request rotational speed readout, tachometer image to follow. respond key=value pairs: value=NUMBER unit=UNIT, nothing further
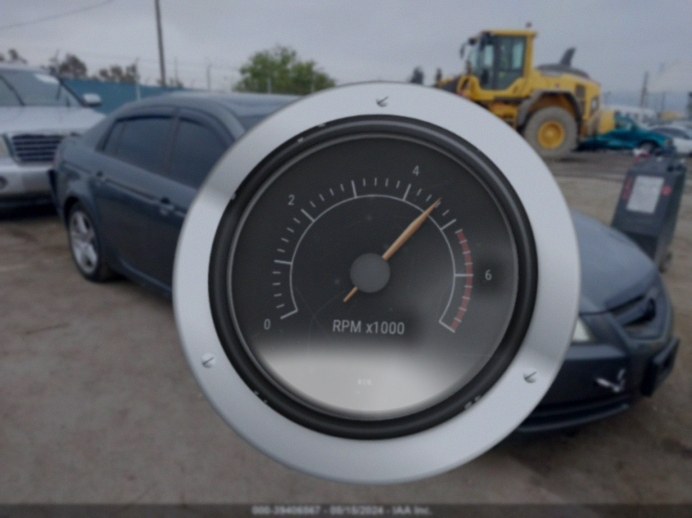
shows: value=4600 unit=rpm
